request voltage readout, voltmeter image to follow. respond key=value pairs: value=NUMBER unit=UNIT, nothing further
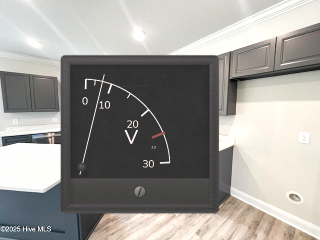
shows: value=7.5 unit=V
